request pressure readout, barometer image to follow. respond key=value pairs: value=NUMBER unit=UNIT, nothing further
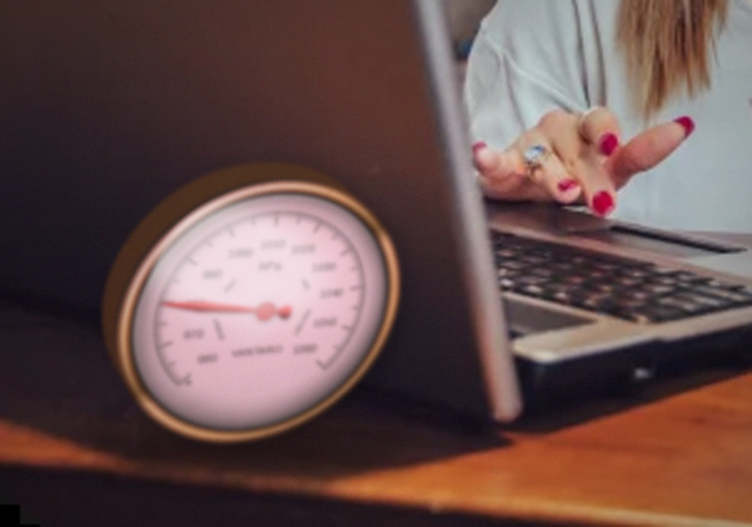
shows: value=980 unit=hPa
